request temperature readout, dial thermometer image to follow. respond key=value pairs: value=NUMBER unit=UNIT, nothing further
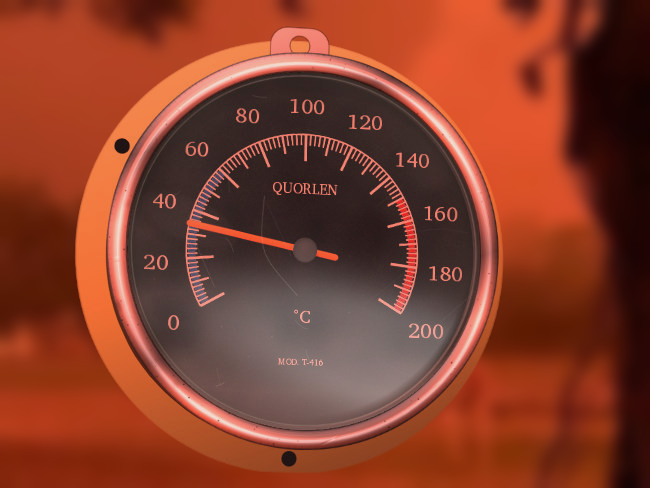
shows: value=34 unit=°C
